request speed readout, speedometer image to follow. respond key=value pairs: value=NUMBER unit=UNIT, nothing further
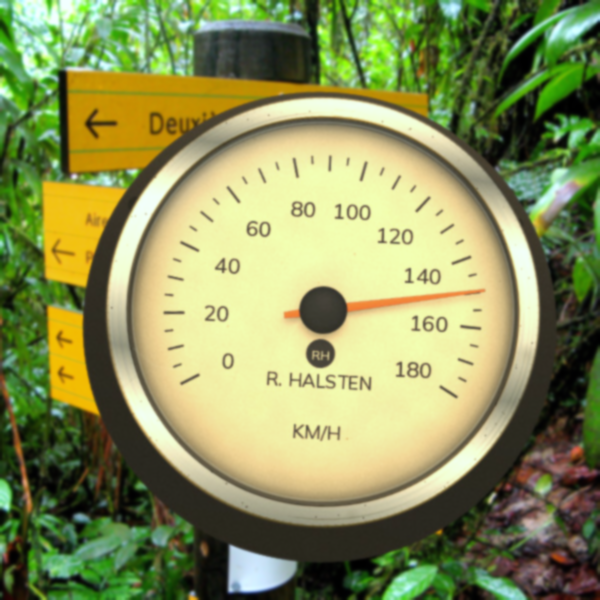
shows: value=150 unit=km/h
